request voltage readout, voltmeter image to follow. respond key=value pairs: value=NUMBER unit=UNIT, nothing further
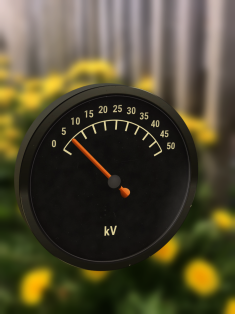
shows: value=5 unit=kV
